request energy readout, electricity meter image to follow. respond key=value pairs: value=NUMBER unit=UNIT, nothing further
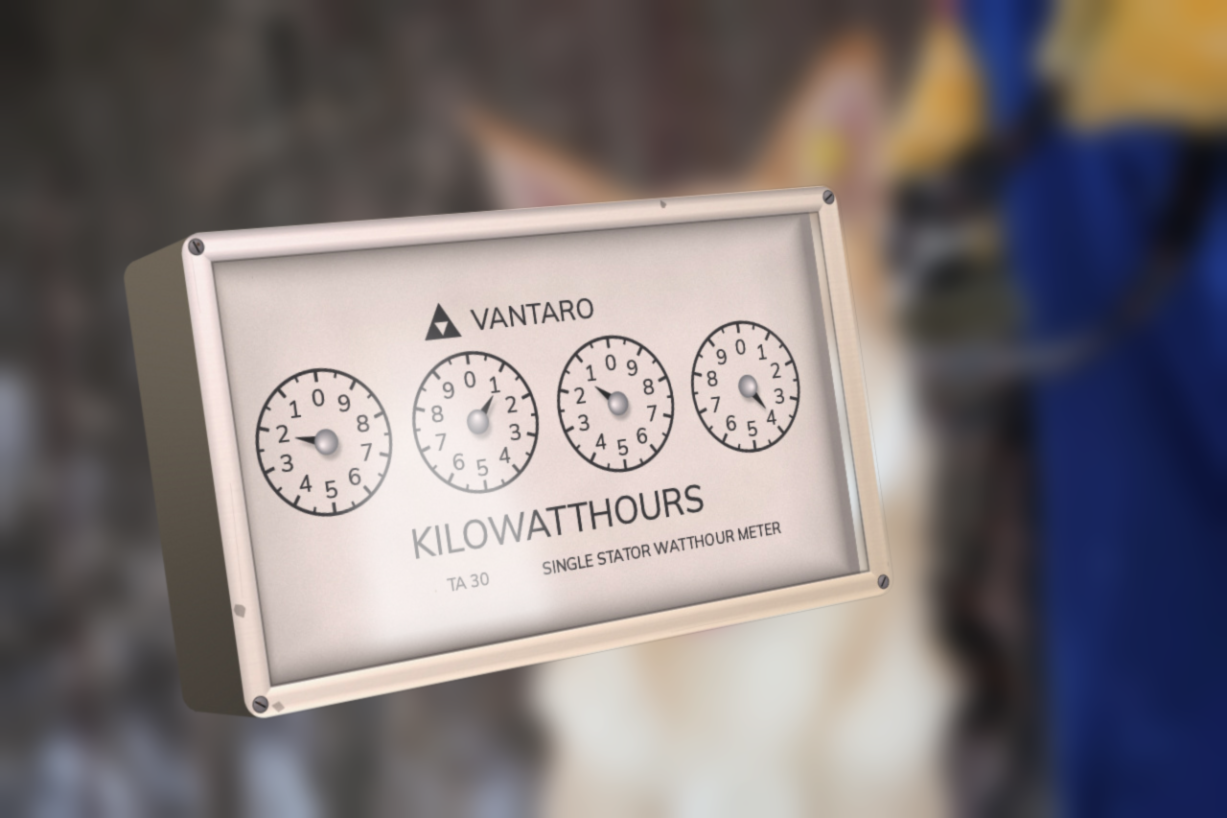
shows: value=2114 unit=kWh
